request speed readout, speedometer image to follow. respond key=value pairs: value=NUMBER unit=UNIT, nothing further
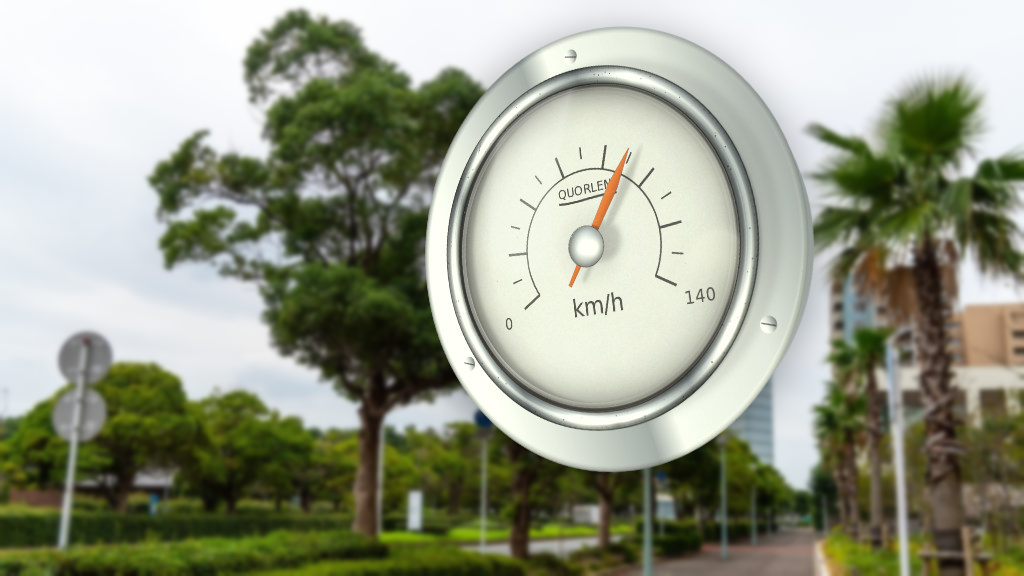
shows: value=90 unit=km/h
